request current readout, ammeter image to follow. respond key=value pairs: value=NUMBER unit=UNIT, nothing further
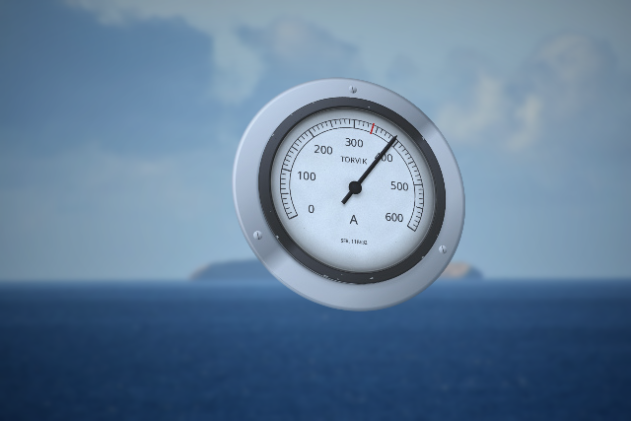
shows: value=390 unit=A
